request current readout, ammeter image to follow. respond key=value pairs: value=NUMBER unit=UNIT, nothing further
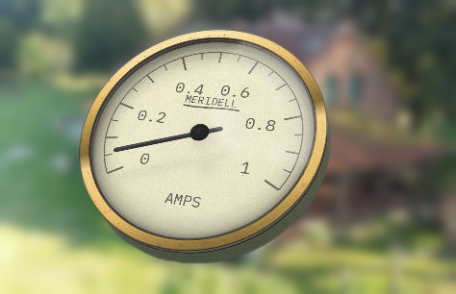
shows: value=0.05 unit=A
